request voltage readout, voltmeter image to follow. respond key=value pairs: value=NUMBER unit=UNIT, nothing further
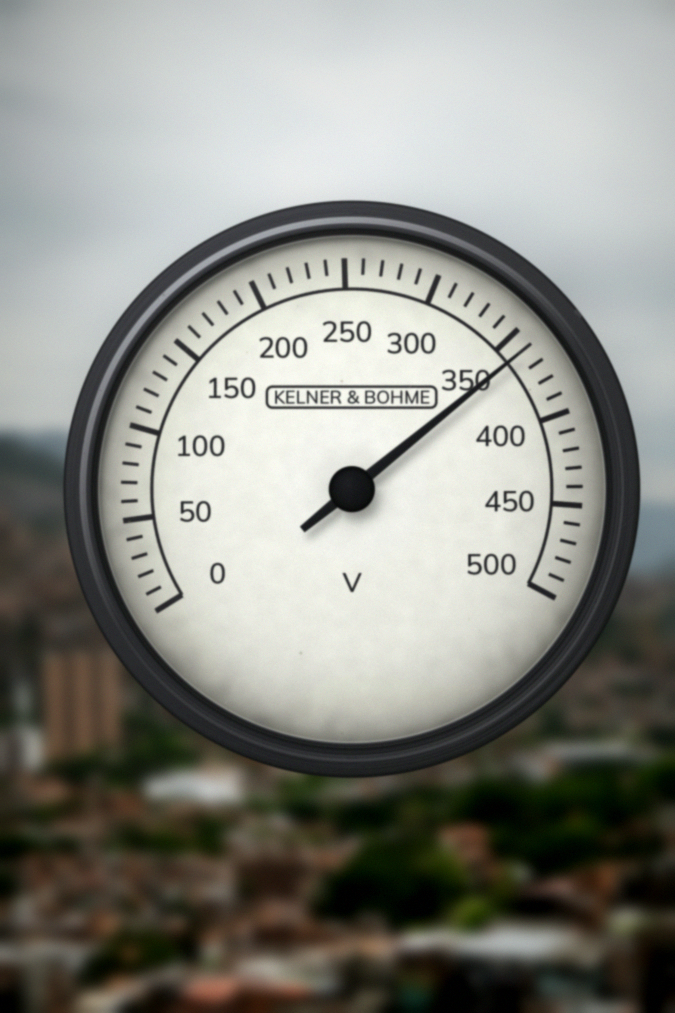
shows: value=360 unit=V
